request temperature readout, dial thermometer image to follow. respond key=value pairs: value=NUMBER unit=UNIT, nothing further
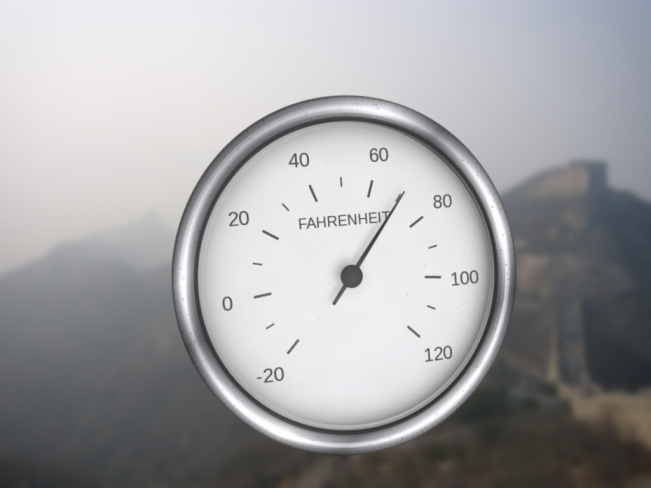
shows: value=70 unit=°F
